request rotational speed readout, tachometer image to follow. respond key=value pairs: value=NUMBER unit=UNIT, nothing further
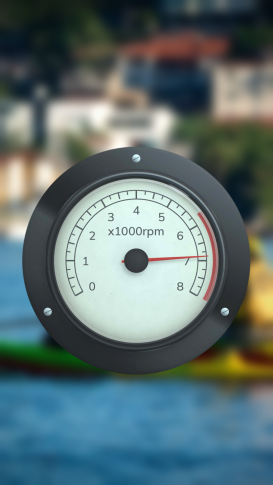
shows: value=6875 unit=rpm
